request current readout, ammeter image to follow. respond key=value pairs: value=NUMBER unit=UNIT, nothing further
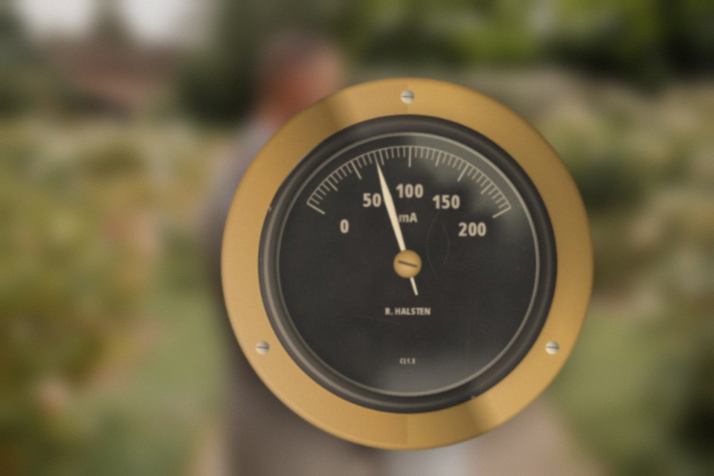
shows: value=70 unit=mA
